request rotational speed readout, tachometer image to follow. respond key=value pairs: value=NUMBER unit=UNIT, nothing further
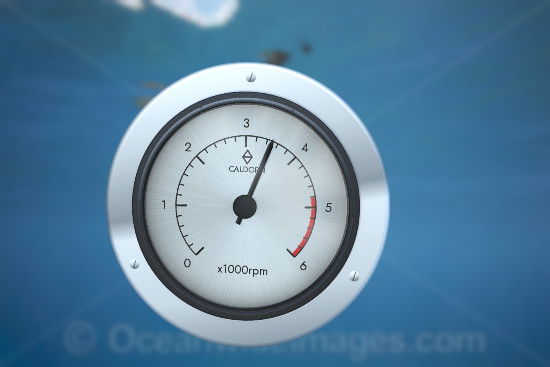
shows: value=3500 unit=rpm
